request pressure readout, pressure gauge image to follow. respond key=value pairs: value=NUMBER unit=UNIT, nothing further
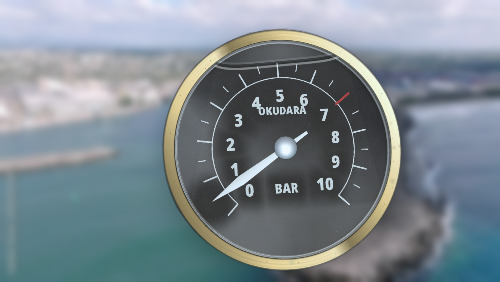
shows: value=0.5 unit=bar
